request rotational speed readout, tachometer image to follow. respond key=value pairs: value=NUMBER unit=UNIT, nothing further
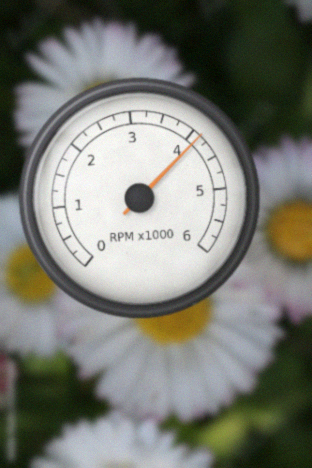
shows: value=4125 unit=rpm
